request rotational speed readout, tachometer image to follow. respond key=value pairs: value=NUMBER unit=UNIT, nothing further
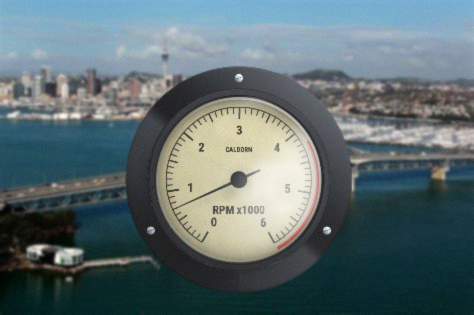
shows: value=700 unit=rpm
